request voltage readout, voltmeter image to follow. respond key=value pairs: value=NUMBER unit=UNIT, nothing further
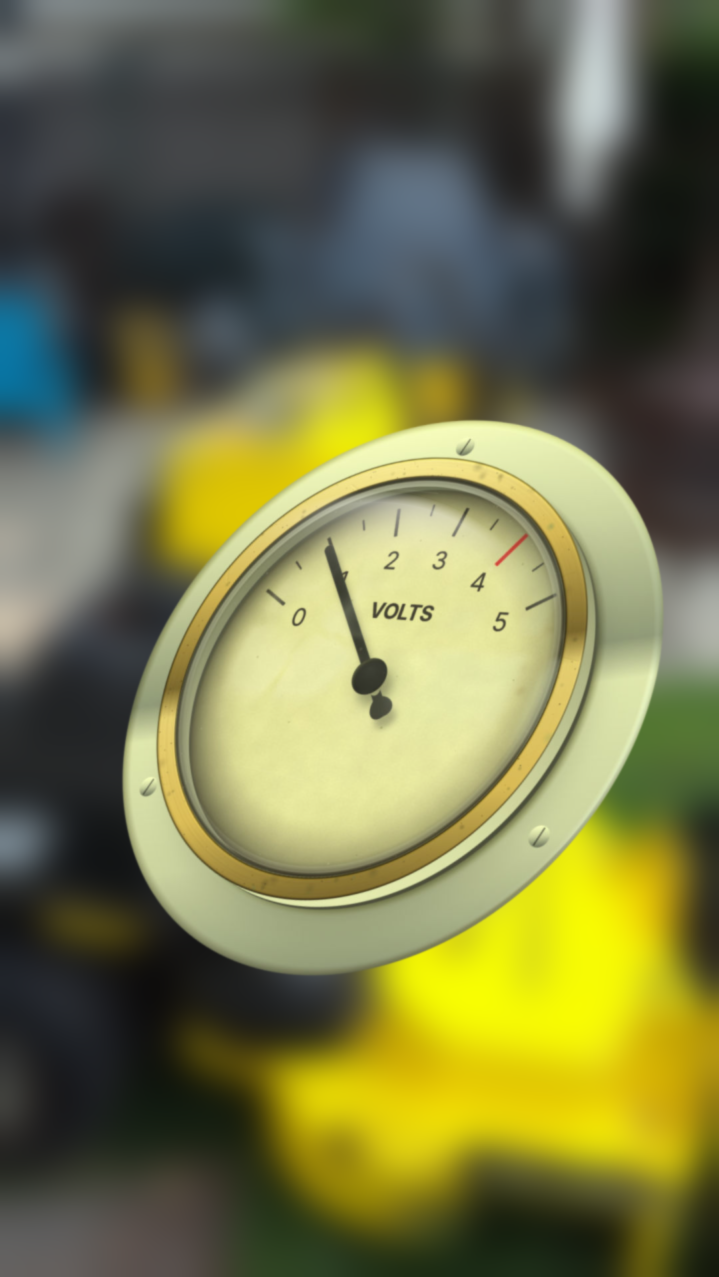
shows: value=1 unit=V
